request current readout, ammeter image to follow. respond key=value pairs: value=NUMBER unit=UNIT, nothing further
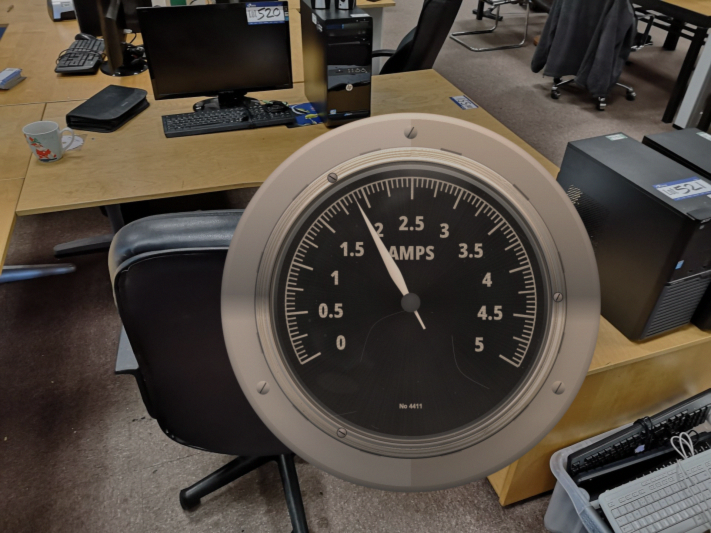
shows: value=1.9 unit=A
